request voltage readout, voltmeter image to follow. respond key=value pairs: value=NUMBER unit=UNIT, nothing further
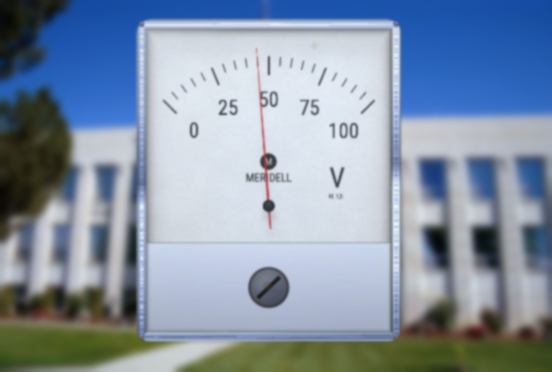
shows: value=45 unit=V
